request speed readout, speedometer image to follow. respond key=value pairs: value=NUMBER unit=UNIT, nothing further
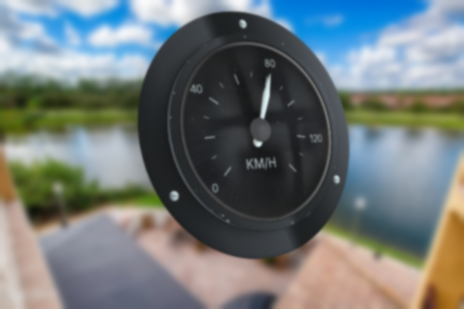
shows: value=80 unit=km/h
